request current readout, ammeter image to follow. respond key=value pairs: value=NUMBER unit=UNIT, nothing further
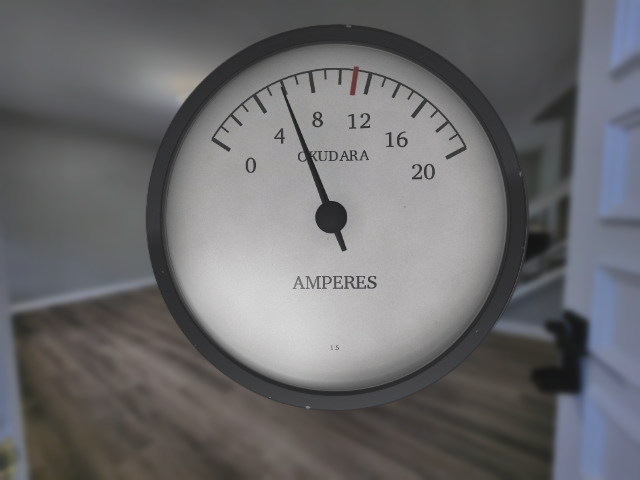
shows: value=6 unit=A
